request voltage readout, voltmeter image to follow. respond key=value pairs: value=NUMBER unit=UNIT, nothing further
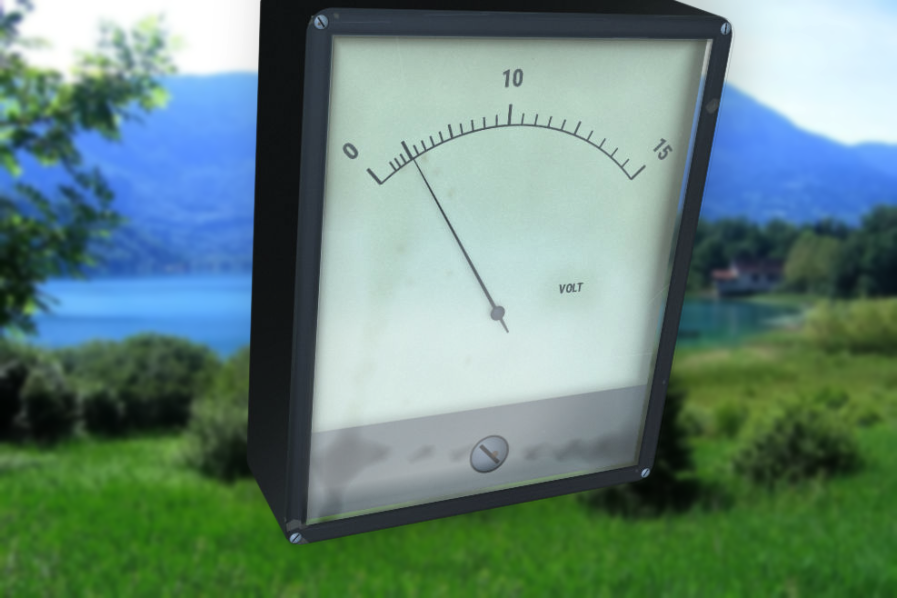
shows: value=5 unit=V
